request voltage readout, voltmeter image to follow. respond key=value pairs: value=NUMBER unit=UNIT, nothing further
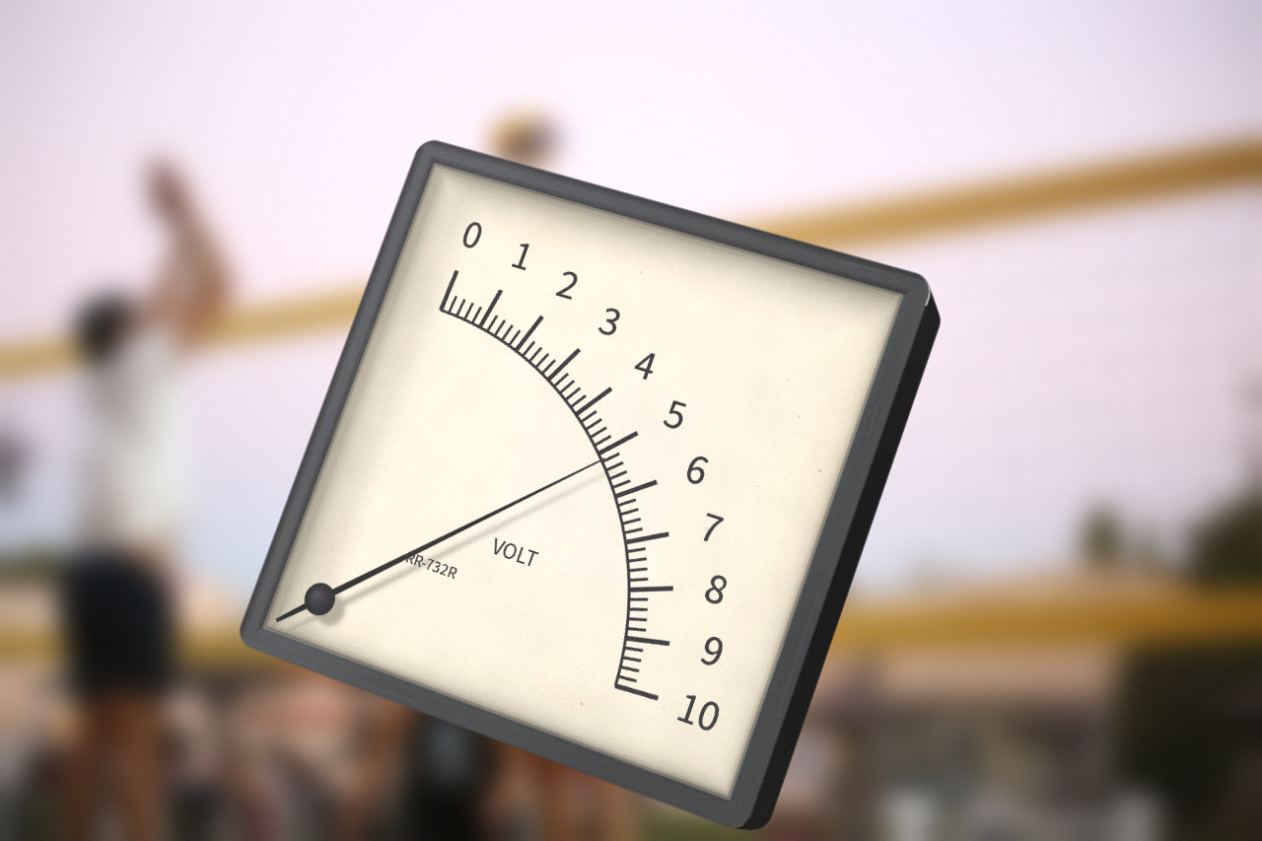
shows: value=5.2 unit=V
